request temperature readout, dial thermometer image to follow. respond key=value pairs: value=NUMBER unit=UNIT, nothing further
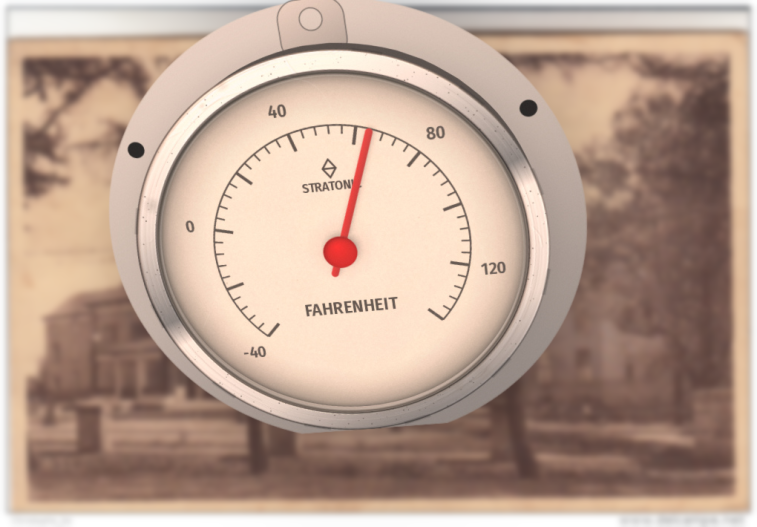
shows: value=64 unit=°F
